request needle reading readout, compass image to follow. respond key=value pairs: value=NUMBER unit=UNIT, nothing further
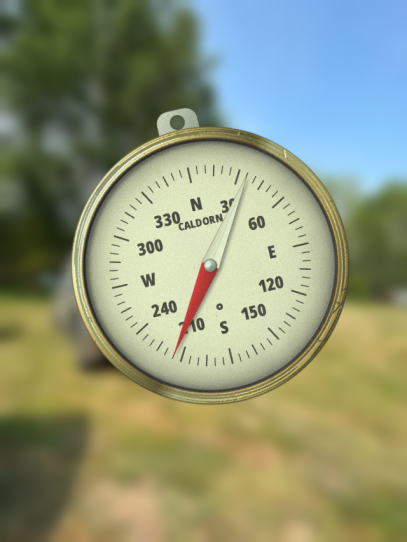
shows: value=215 unit=°
